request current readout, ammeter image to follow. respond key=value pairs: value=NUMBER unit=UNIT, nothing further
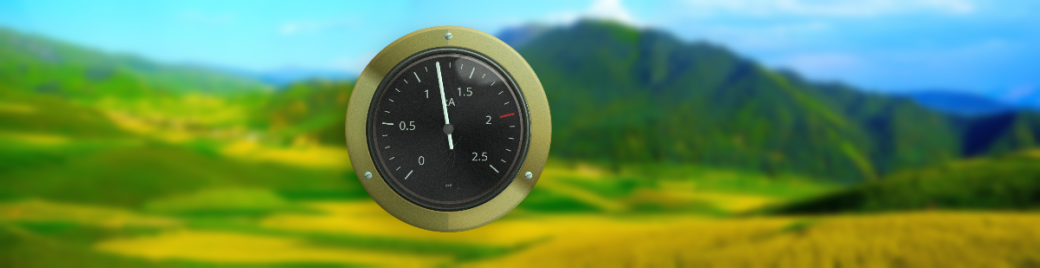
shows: value=1.2 unit=kA
